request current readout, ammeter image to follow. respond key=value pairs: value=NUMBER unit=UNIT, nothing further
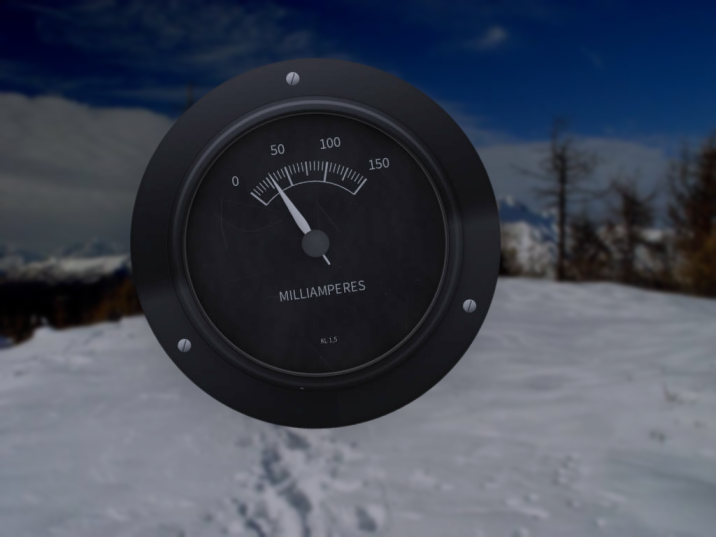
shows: value=30 unit=mA
